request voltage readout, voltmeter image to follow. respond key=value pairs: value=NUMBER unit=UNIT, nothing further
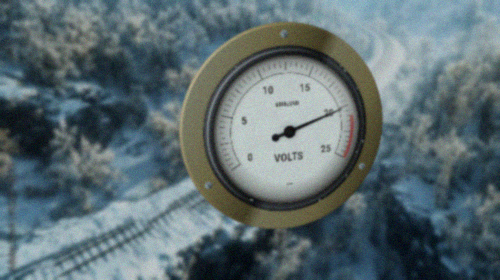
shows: value=20 unit=V
